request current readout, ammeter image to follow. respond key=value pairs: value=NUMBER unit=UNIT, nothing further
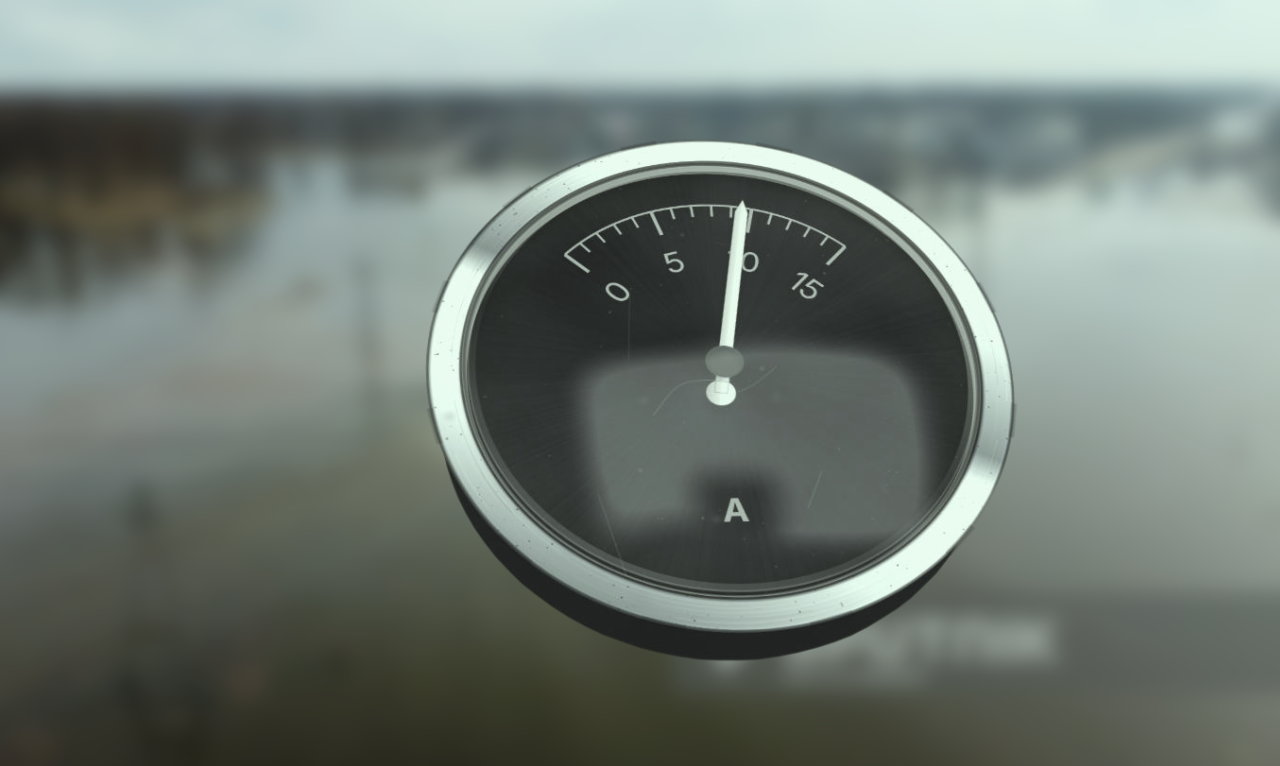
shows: value=9.5 unit=A
